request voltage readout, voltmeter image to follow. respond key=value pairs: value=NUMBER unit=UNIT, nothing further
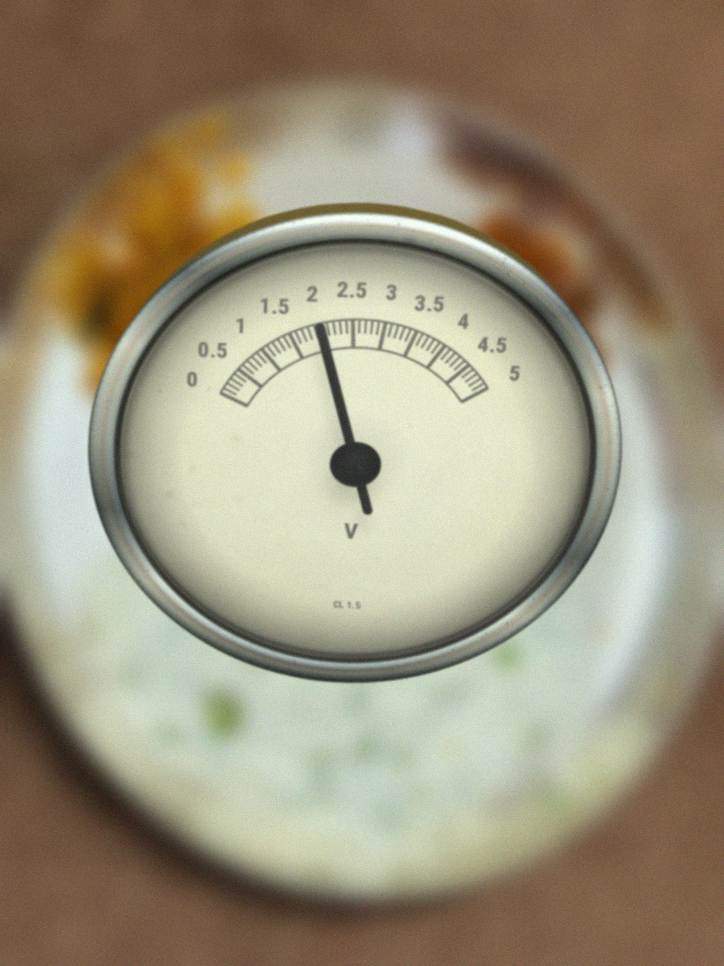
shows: value=2 unit=V
